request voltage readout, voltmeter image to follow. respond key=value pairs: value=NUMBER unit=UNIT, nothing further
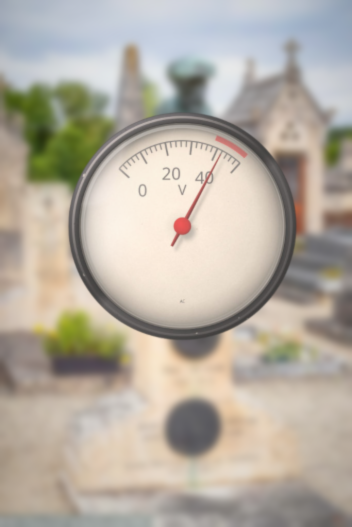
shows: value=42 unit=V
